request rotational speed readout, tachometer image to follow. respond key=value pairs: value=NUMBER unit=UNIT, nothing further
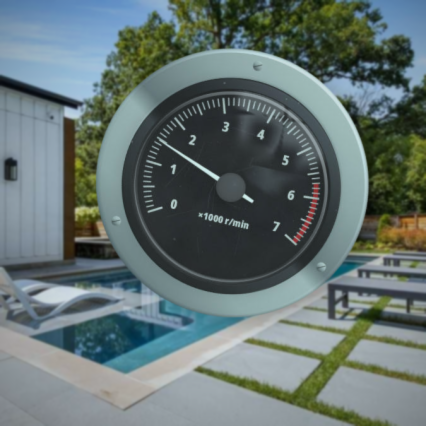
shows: value=1500 unit=rpm
